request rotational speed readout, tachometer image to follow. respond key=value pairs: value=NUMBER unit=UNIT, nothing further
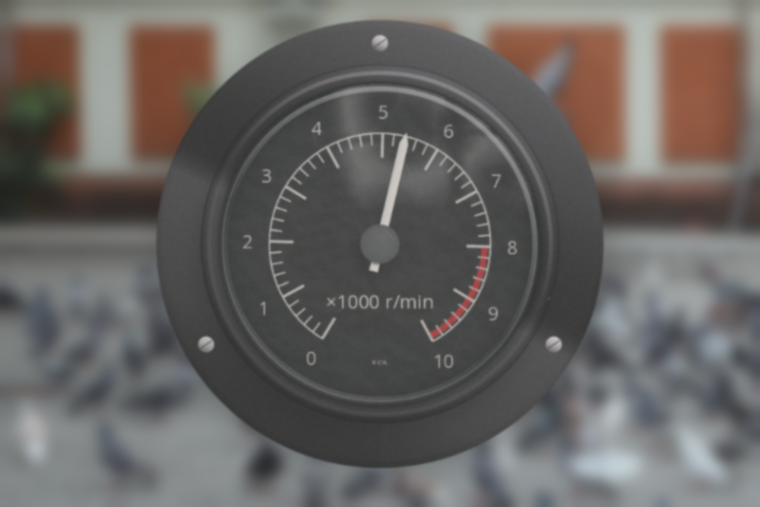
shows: value=5400 unit=rpm
